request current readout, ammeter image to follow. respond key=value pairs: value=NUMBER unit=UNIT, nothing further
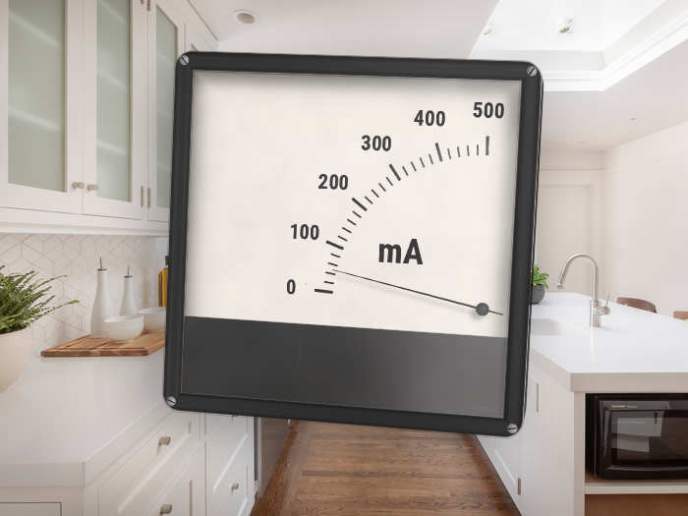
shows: value=50 unit=mA
